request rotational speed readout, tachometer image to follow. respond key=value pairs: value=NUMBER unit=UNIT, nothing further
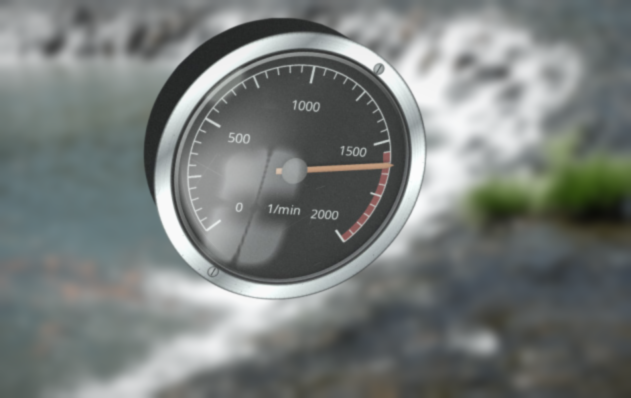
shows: value=1600 unit=rpm
